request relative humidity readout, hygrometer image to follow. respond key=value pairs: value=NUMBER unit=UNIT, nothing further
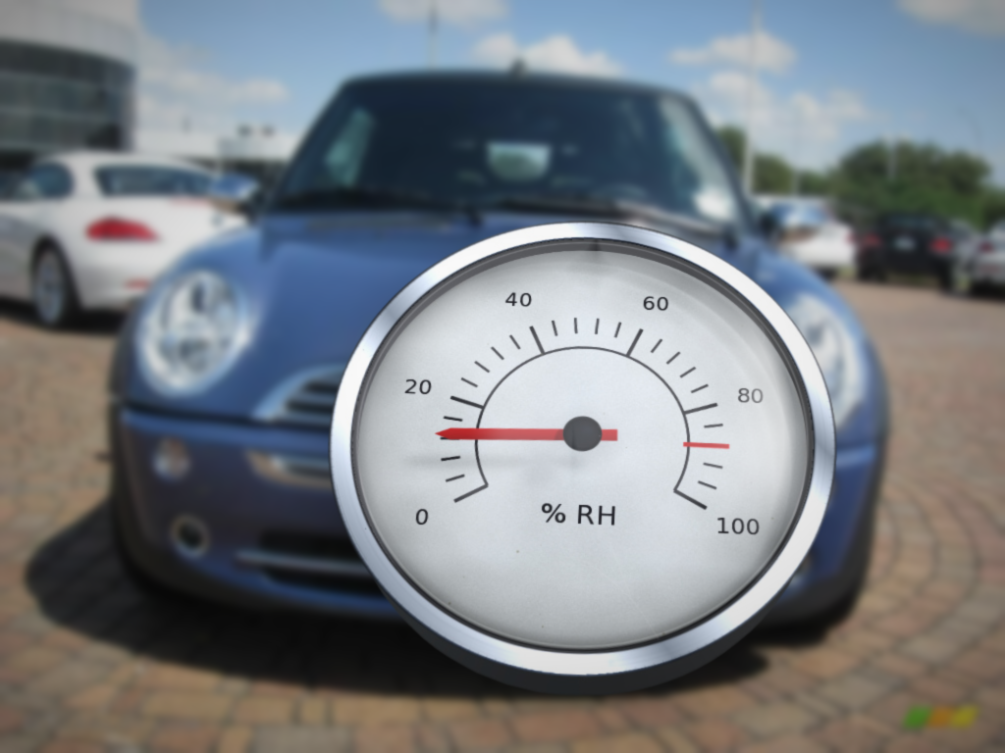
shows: value=12 unit=%
